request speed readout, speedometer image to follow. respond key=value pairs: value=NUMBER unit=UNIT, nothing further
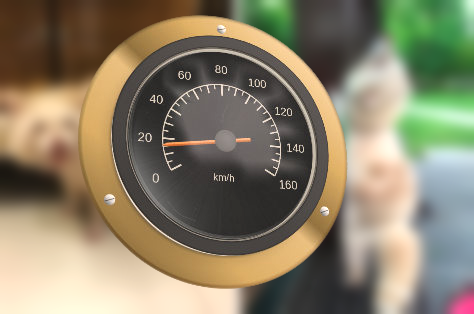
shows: value=15 unit=km/h
